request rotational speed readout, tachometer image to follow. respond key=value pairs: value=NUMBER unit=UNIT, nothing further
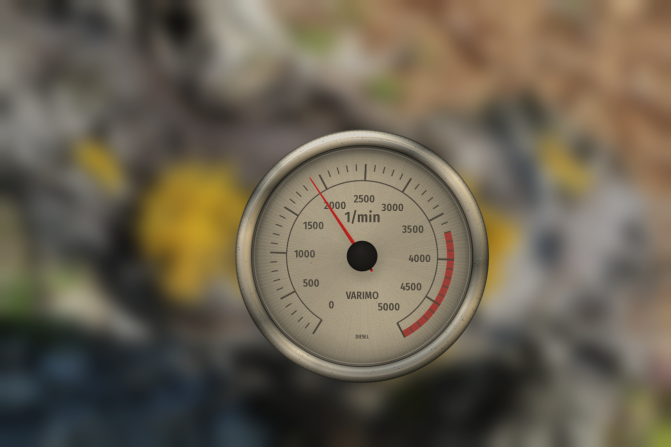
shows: value=1900 unit=rpm
